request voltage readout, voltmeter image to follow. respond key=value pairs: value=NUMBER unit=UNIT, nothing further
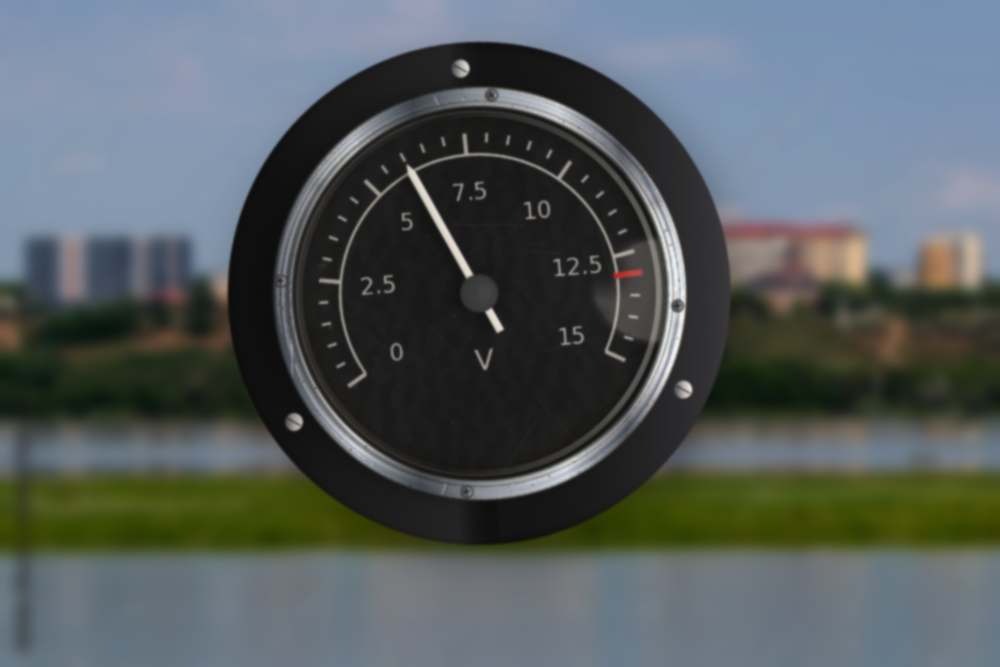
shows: value=6 unit=V
